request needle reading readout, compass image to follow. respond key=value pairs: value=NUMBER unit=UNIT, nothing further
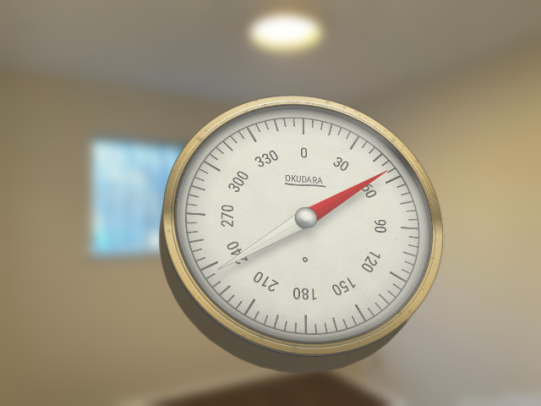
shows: value=55 unit=°
